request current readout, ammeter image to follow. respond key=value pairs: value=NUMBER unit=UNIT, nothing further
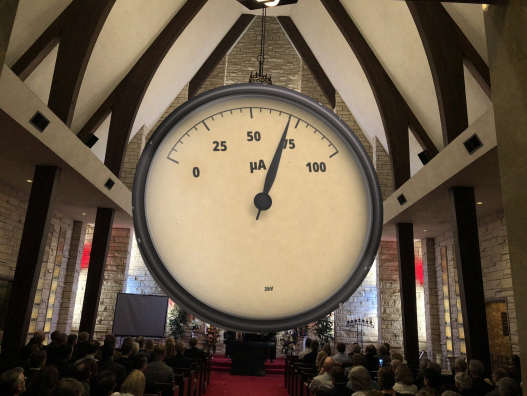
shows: value=70 unit=µA
